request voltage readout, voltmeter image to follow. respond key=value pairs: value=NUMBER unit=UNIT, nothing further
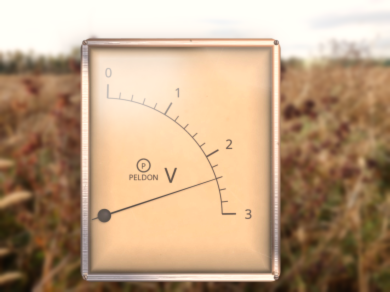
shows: value=2.4 unit=V
